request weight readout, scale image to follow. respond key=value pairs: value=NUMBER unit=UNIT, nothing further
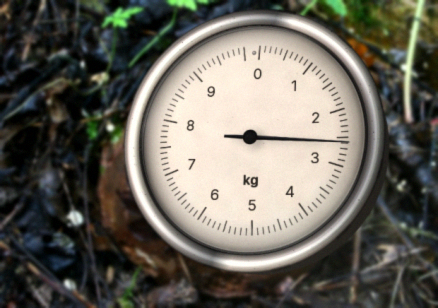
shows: value=2.6 unit=kg
